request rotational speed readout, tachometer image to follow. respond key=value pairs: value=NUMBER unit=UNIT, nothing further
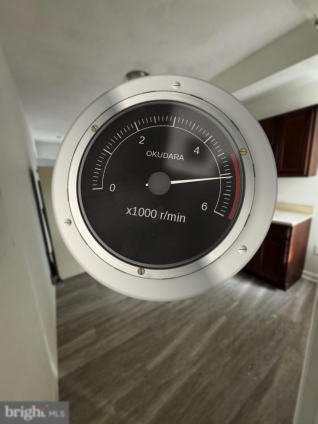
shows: value=5100 unit=rpm
